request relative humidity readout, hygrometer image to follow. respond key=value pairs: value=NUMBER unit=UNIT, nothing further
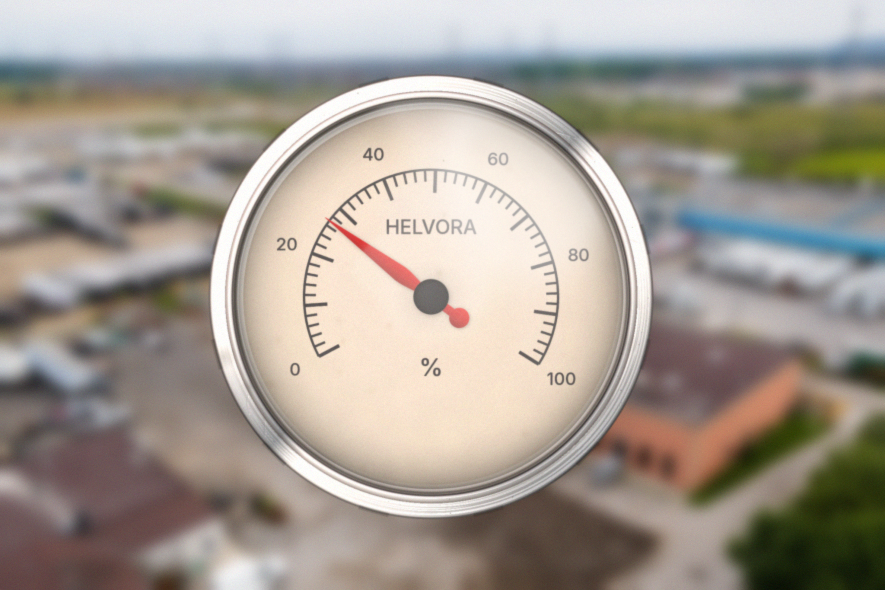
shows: value=27 unit=%
